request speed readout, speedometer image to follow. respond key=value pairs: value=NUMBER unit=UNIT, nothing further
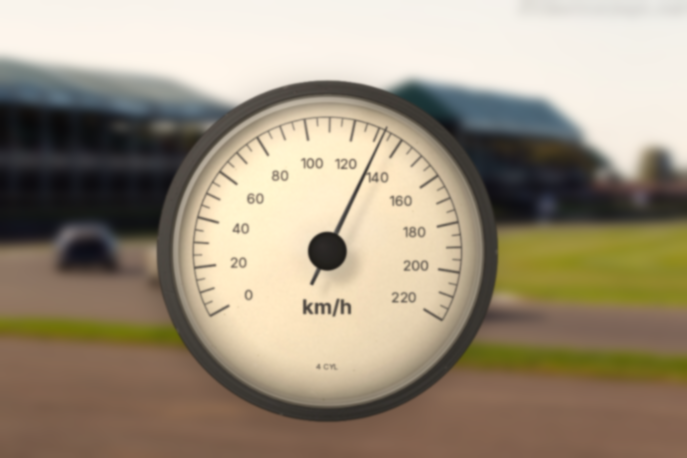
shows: value=132.5 unit=km/h
